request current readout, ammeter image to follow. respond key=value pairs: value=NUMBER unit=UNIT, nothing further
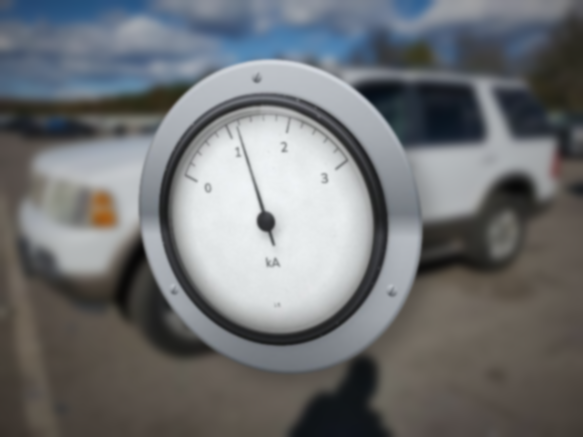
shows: value=1.2 unit=kA
